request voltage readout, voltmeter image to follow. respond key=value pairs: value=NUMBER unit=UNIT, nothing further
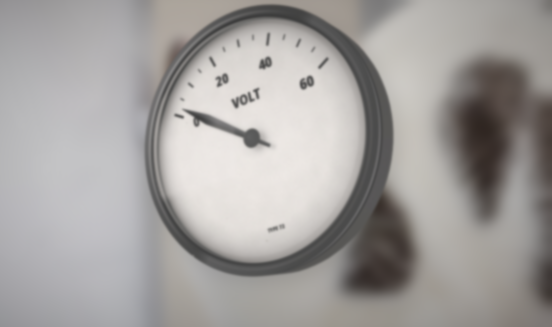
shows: value=2.5 unit=V
